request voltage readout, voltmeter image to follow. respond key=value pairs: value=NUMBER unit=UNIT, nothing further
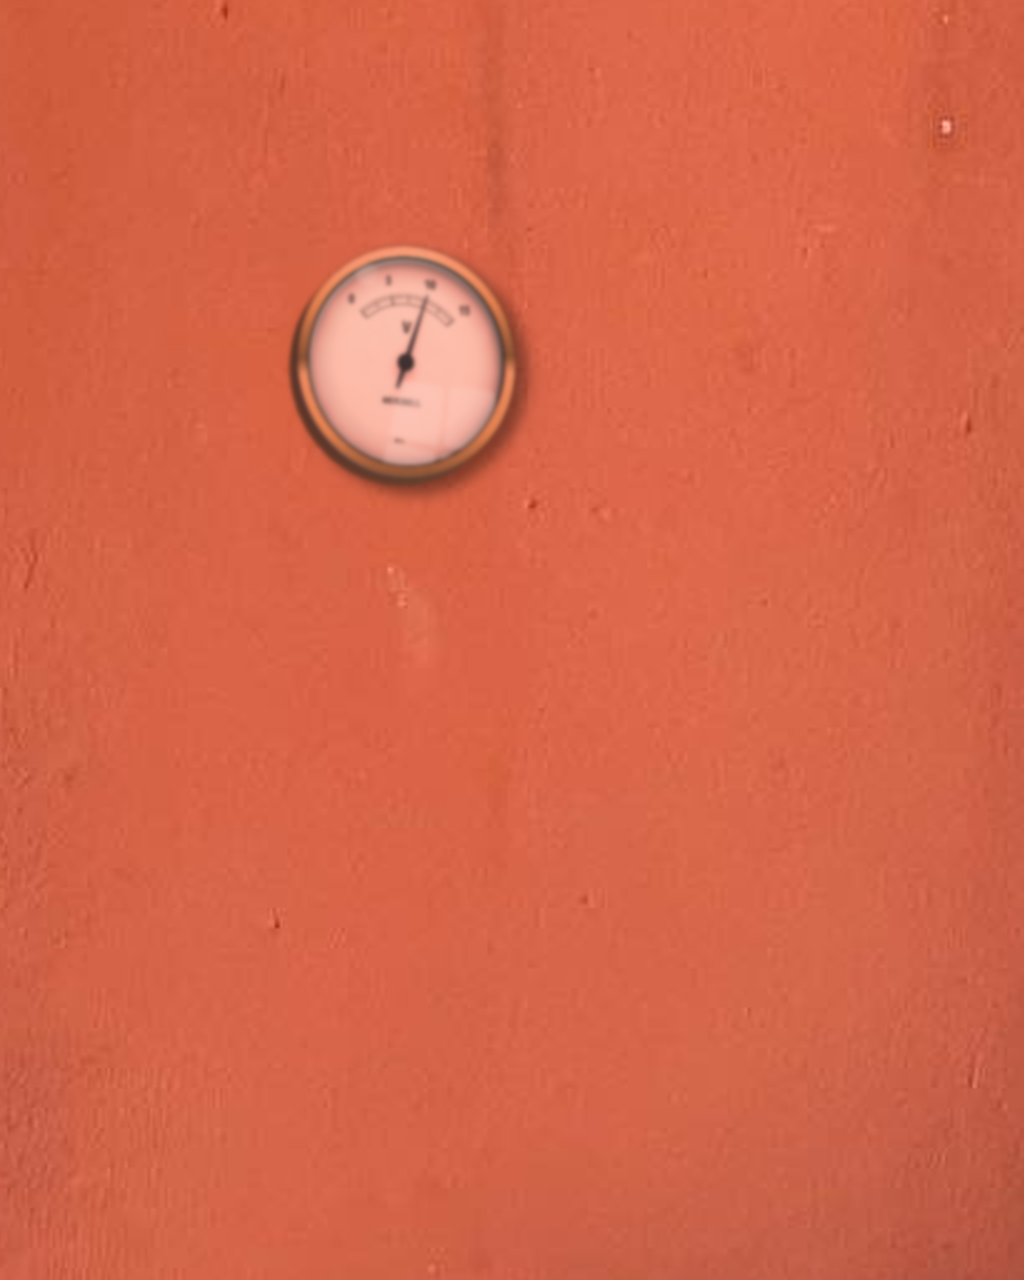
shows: value=10 unit=V
